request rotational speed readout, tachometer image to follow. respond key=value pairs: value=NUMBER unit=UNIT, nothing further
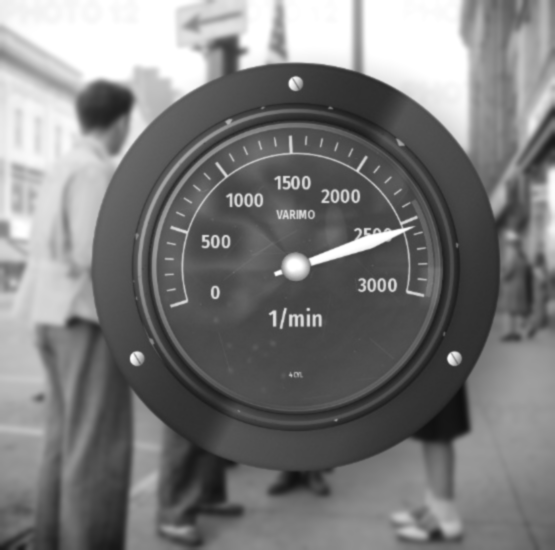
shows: value=2550 unit=rpm
